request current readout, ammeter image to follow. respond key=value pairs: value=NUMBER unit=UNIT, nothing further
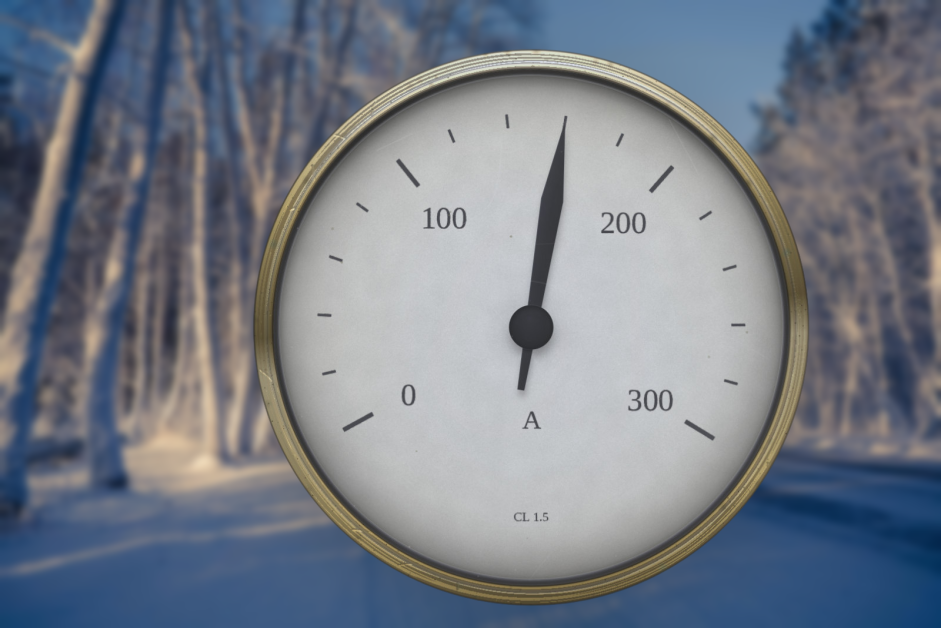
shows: value=160 unit=A
